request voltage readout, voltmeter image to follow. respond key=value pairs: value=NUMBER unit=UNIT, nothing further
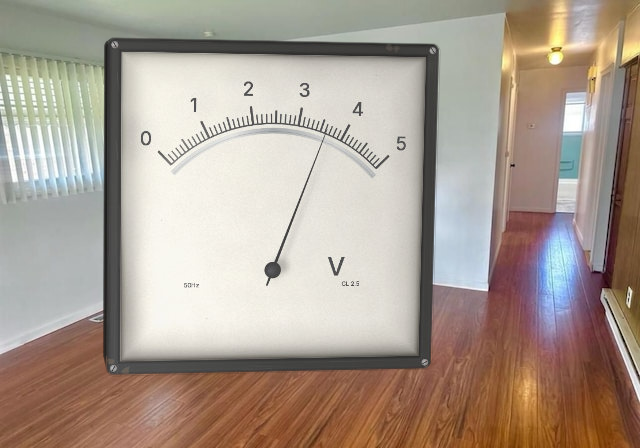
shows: value=3.6 unit=V
